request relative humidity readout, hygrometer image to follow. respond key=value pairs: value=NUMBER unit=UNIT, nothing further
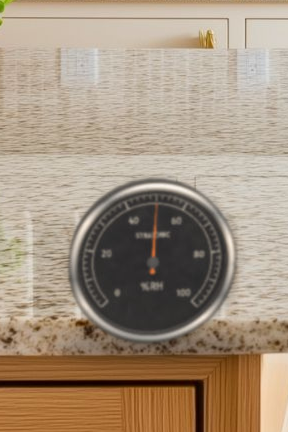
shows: value=50 unit=%
